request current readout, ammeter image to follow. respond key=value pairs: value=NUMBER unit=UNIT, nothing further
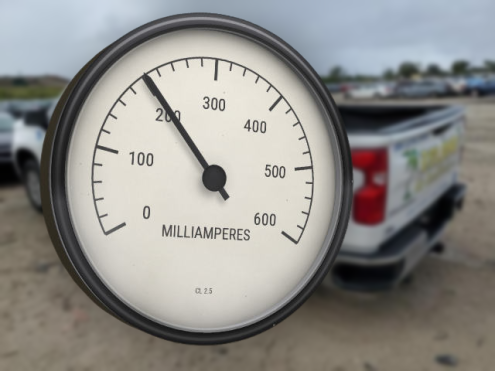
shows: value=200 unit=mA
